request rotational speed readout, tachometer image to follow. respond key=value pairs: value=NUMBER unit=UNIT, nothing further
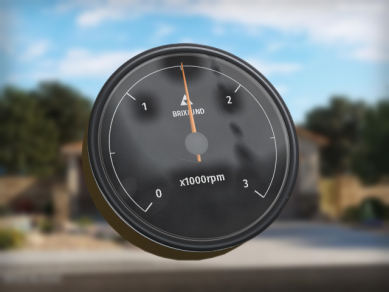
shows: value=1500 unit=rpm
